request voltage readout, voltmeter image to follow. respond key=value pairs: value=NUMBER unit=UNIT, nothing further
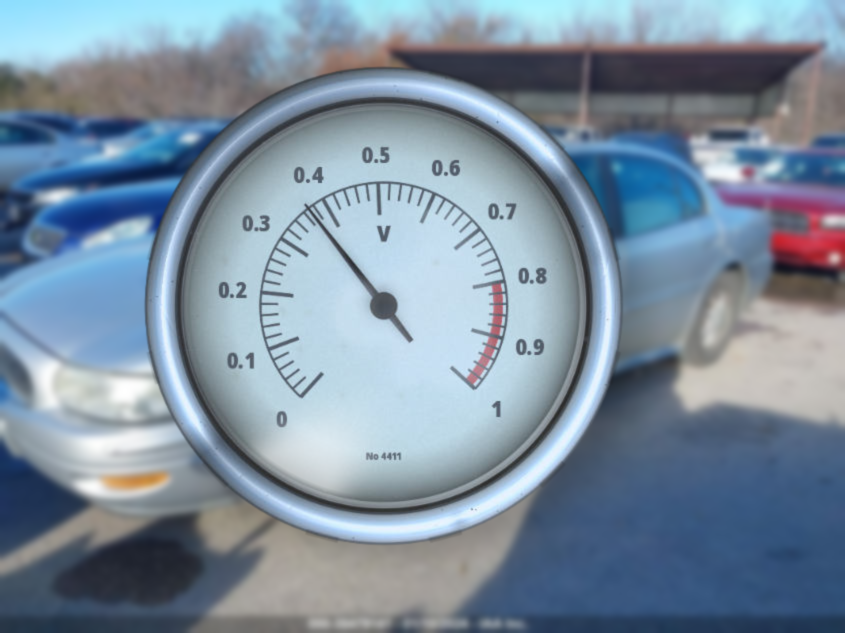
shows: value=0.37 unit=V
